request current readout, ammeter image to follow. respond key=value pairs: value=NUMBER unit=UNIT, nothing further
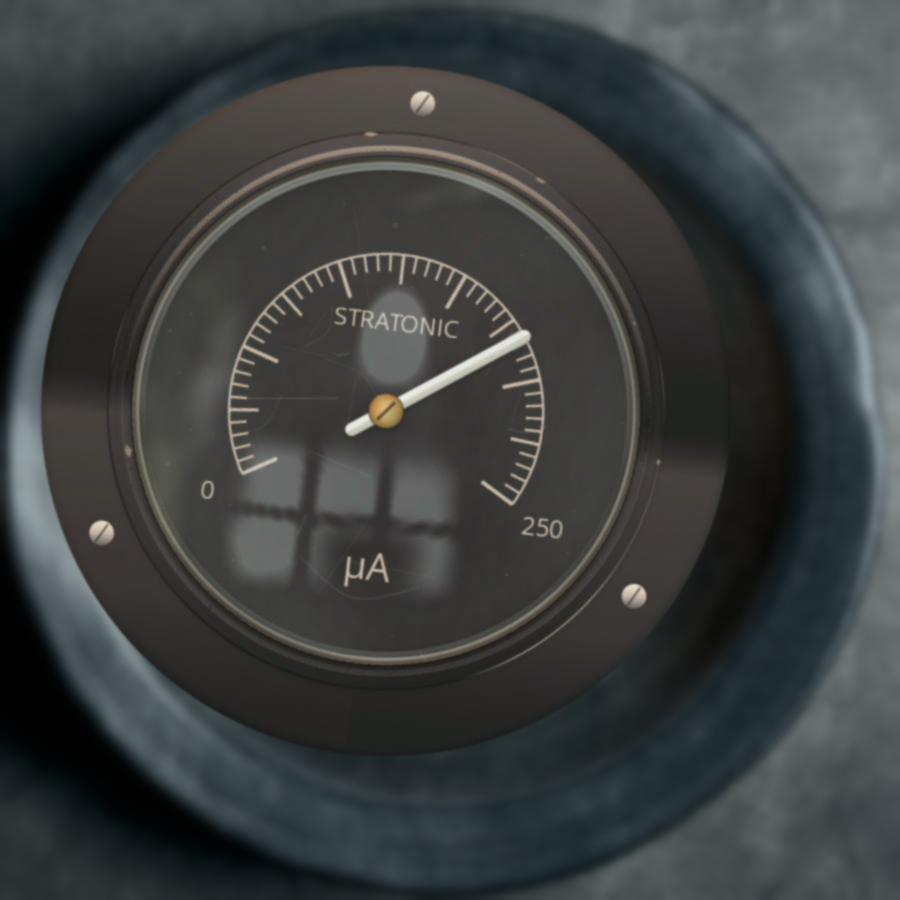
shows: value=182.5 unit=µA
